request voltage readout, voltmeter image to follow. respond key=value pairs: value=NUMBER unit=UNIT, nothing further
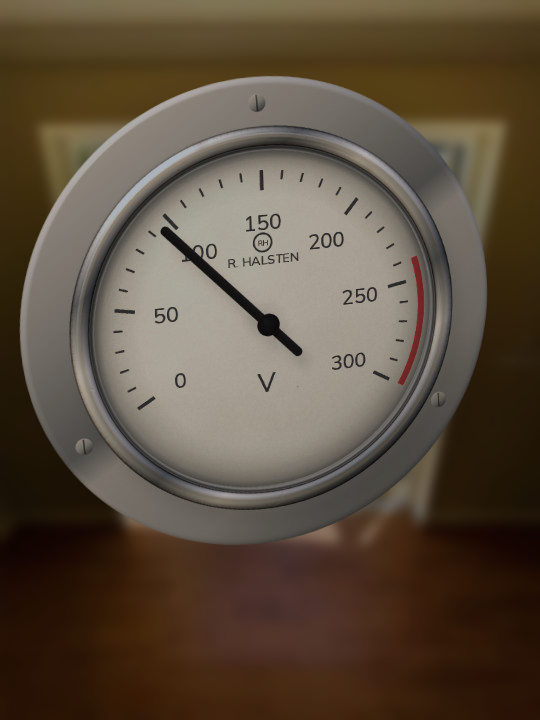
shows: value=95 unit=V
